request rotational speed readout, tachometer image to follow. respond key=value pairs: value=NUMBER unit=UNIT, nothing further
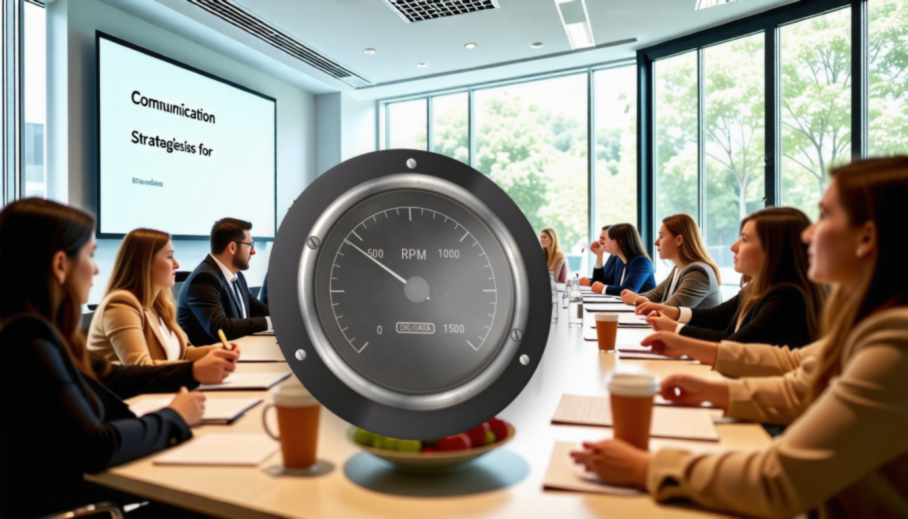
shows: value=450 unit=rpm
